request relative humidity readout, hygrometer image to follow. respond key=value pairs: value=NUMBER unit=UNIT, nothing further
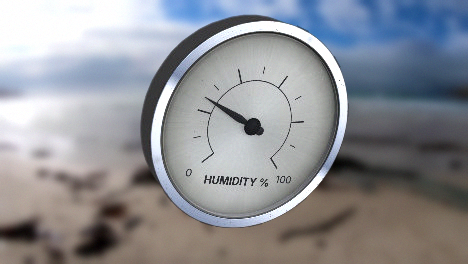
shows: value=25 unit=%
